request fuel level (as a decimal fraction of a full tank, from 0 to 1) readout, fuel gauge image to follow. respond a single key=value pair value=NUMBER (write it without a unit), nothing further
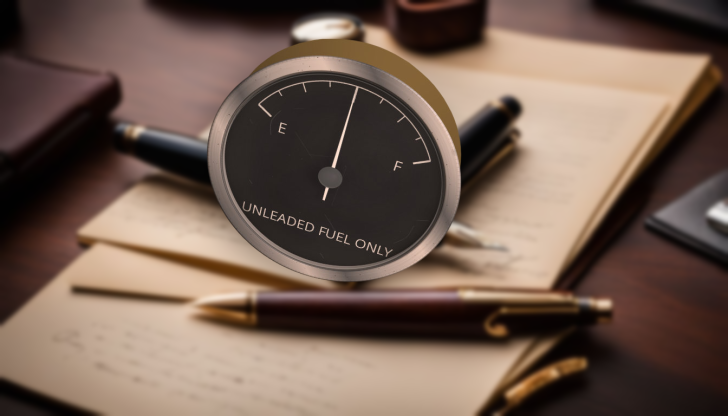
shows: value=0.5
